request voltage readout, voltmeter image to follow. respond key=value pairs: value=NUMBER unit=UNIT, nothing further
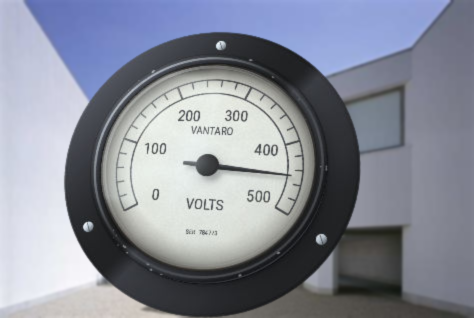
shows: value=450 unit=V
